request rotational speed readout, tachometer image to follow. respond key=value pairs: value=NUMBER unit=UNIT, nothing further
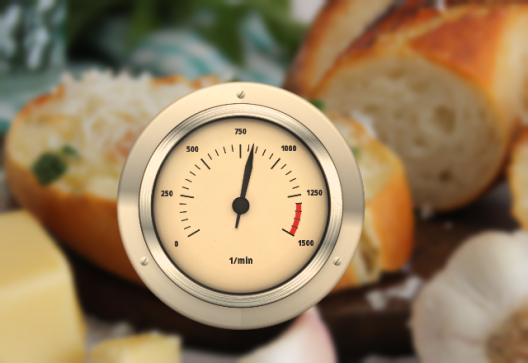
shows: value=825 unit=rpm
